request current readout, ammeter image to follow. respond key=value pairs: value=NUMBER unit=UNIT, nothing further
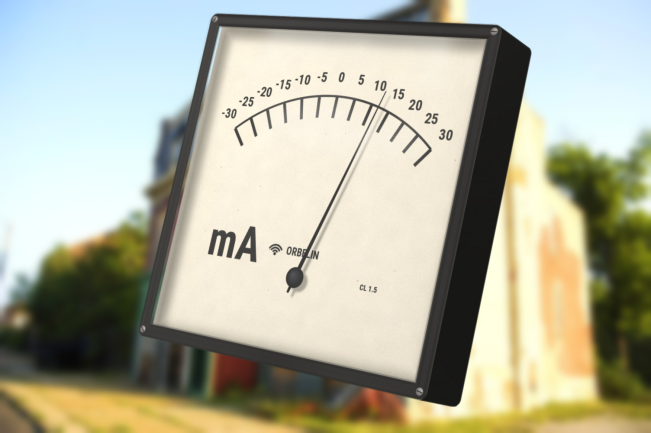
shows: value=12.5 unit=mA
